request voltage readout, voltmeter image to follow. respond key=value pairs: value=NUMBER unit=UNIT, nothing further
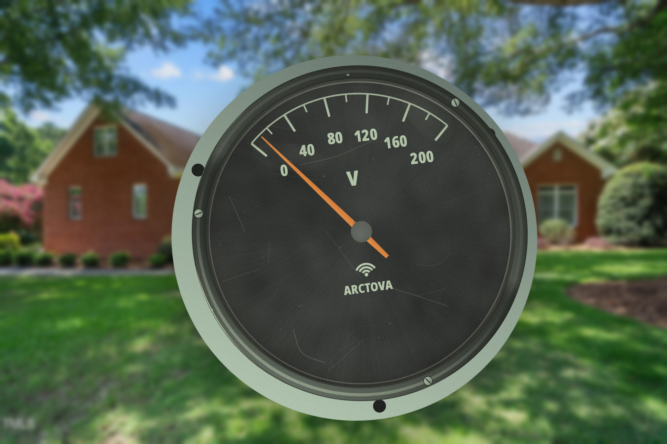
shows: value=10 unit=V
